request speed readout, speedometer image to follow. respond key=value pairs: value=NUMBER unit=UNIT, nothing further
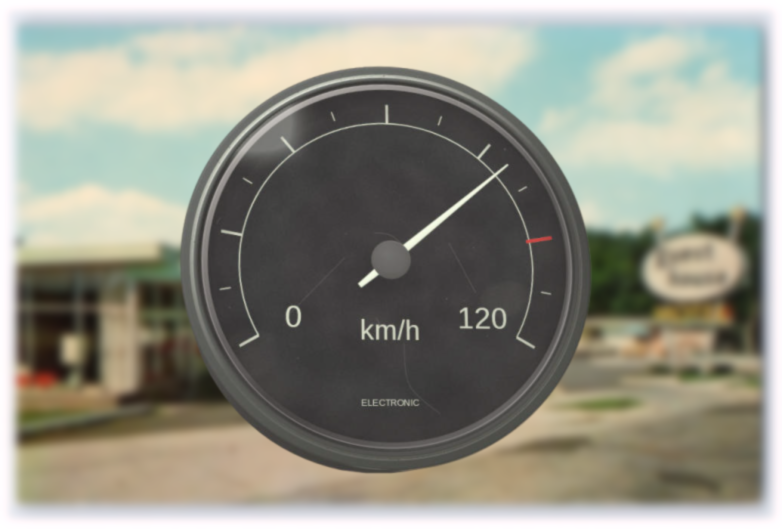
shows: value=85 unit=km/h
